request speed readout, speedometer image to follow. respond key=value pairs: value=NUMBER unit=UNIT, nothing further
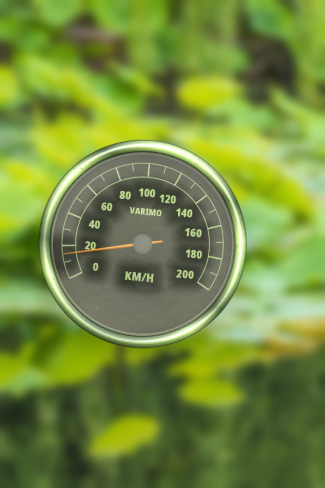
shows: value=15 unit=km/h
